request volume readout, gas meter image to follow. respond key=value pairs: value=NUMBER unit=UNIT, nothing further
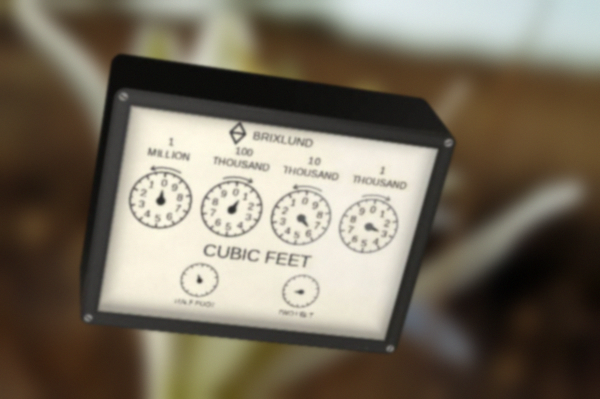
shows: value=6300 unit=ft³
